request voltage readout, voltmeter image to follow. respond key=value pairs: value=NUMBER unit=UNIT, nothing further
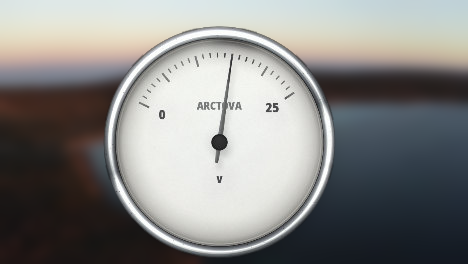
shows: value=15 unit=V
